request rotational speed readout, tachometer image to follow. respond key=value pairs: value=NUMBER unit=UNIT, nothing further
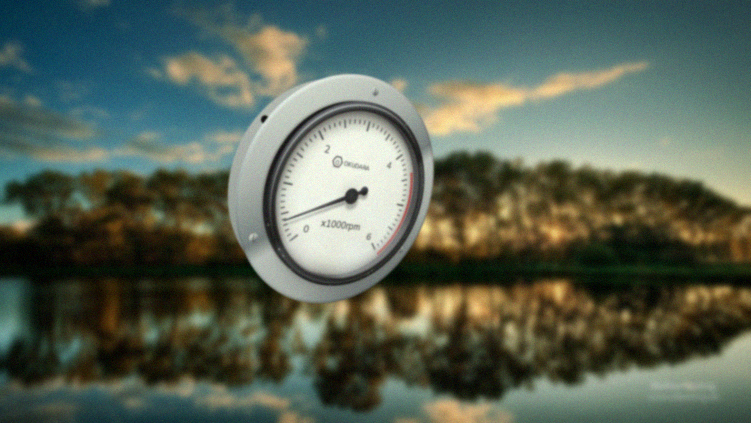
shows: value=400 unit=rpm
